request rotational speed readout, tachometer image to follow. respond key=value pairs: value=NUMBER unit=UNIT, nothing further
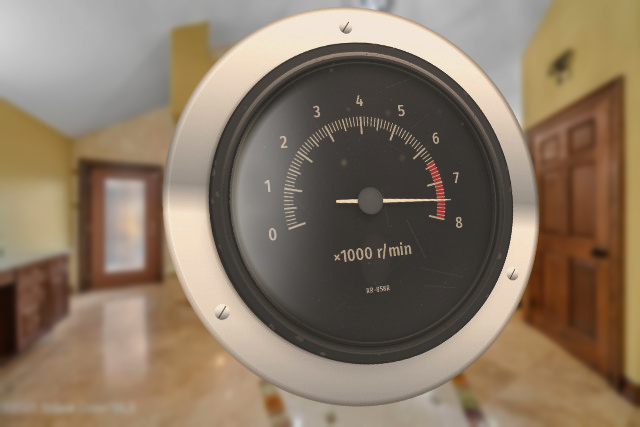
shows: value=7500 unit=rpm
